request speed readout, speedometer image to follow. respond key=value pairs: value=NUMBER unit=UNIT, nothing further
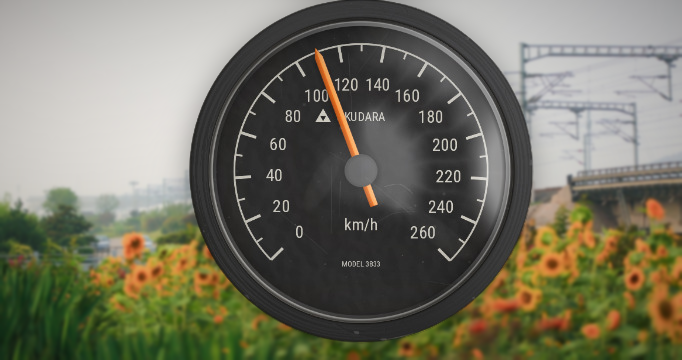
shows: value=110 unit=km/h
